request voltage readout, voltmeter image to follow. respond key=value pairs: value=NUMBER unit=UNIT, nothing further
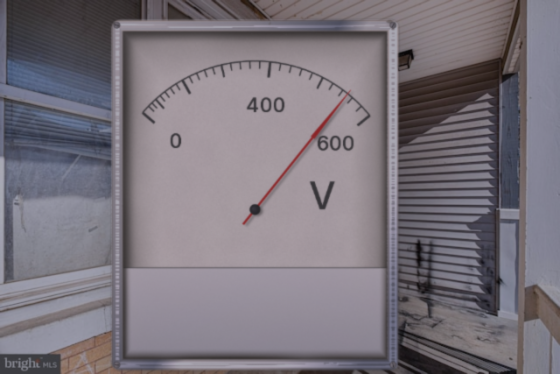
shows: value=550 unit=V
